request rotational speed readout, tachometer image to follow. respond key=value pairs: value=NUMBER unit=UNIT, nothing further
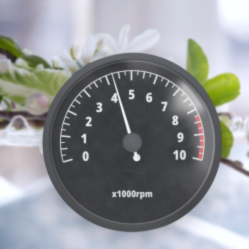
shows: value=4250 unit=rpm
